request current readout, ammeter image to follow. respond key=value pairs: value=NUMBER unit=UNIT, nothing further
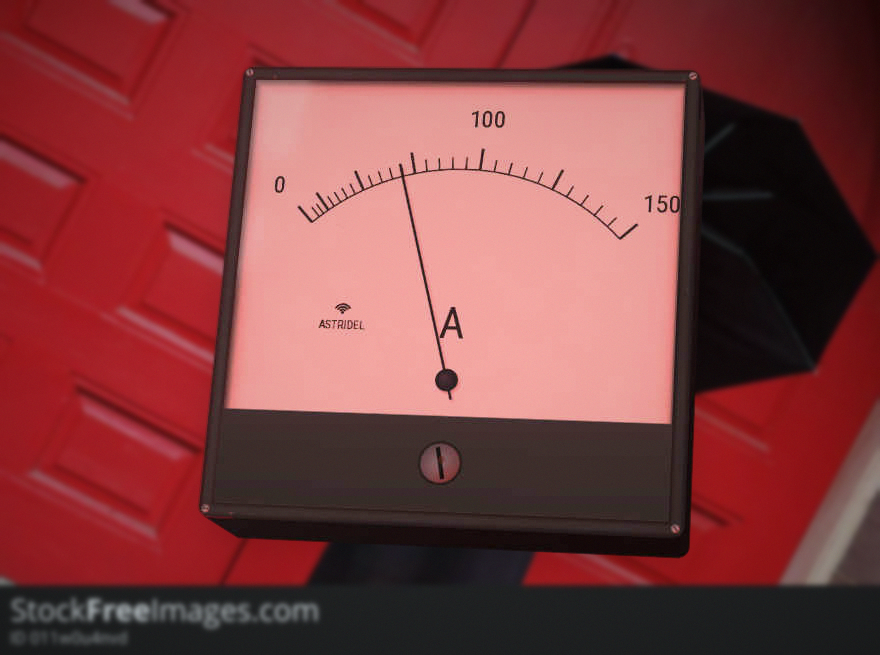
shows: value=70 unit=A
